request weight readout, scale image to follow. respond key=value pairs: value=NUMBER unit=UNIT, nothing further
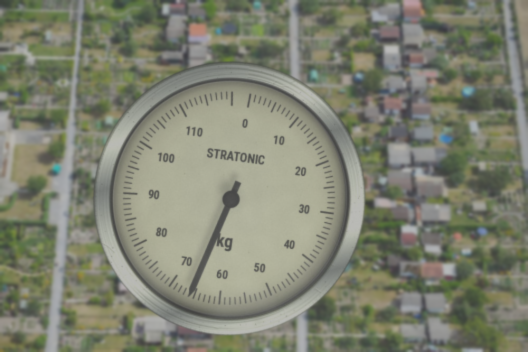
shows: value=66 unit=kg
